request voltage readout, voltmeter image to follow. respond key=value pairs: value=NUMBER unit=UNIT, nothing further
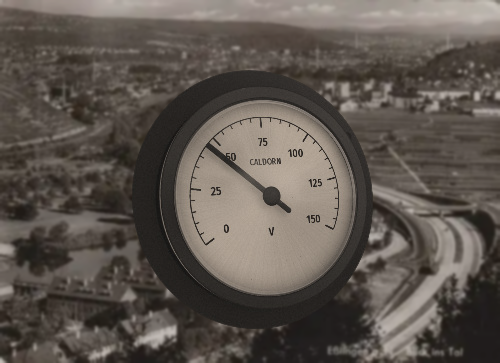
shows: value=45 unit=V
